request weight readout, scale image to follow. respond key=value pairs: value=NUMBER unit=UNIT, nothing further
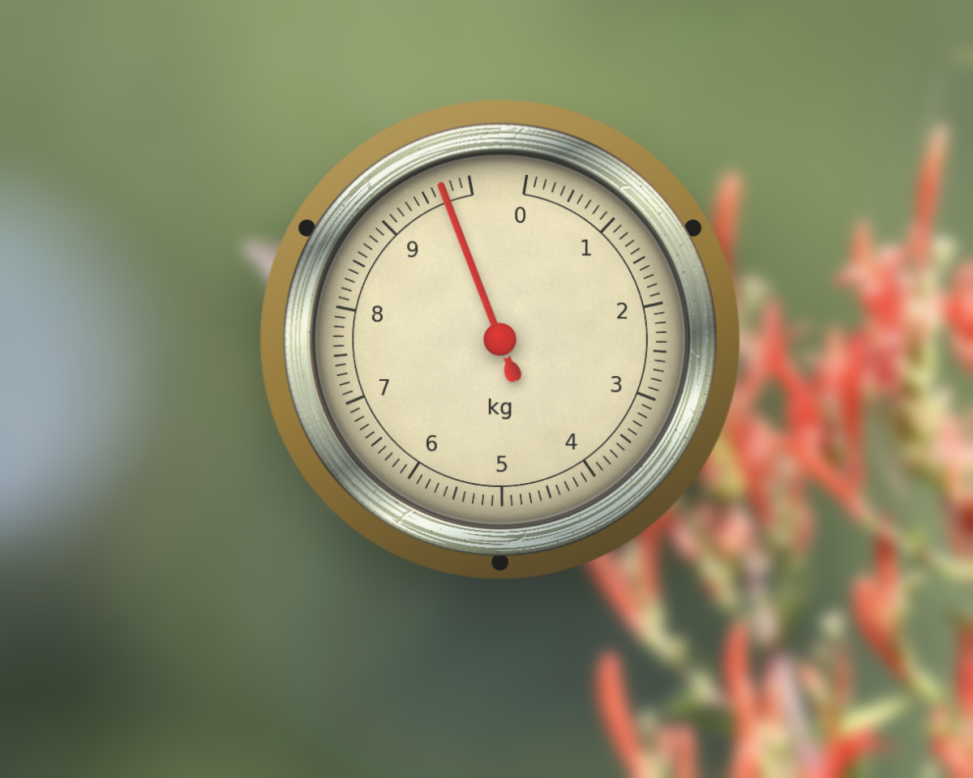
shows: value=9.7 unit=kg
